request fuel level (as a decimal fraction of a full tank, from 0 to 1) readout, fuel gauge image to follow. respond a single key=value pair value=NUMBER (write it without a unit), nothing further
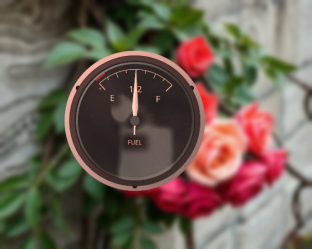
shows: value=0.5
